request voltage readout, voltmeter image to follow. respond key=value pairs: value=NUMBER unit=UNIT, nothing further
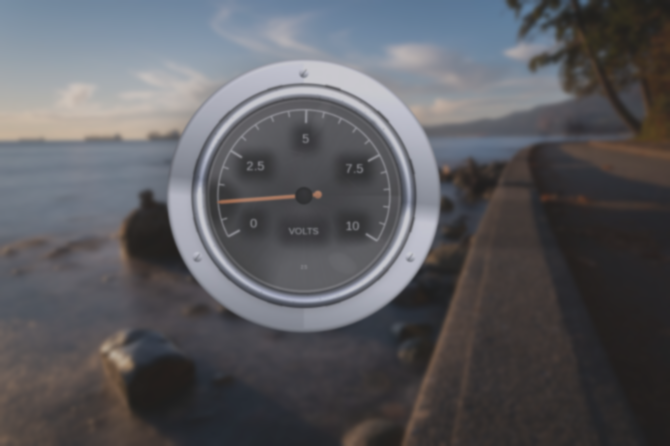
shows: value=1 unit=V
